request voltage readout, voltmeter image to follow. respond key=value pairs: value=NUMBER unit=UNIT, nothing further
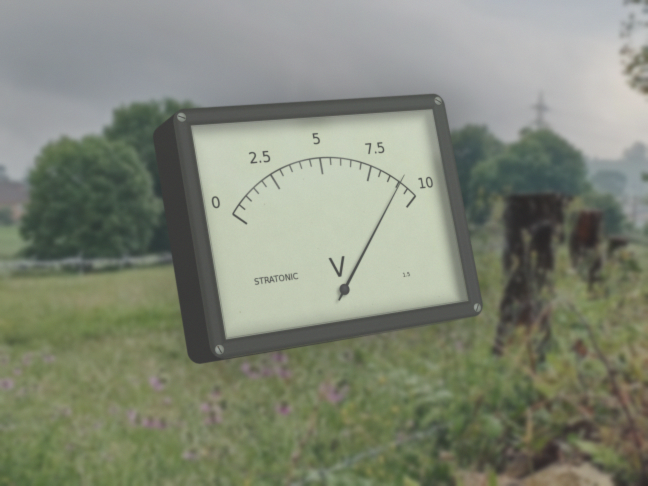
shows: value=9 unit=V
